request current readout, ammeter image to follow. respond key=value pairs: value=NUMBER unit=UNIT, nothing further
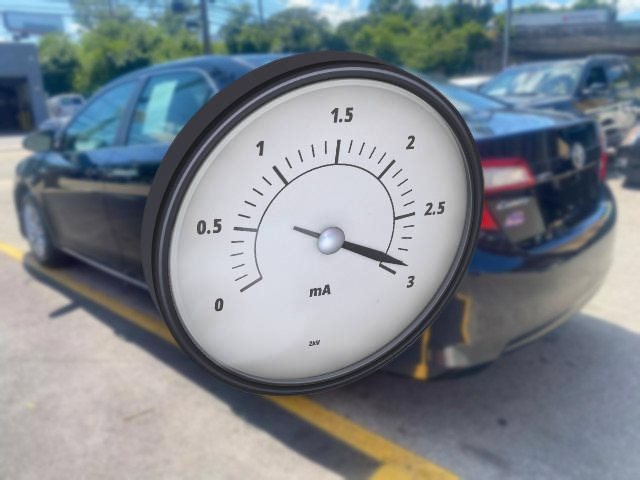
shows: value=2.9 unit=mA
